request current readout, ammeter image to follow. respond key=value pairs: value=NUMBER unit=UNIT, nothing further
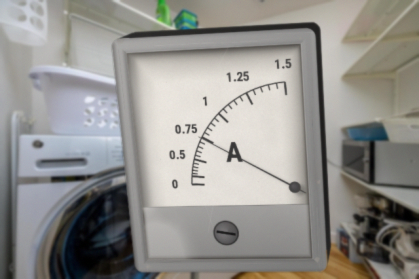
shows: value=0.75 unit=A
